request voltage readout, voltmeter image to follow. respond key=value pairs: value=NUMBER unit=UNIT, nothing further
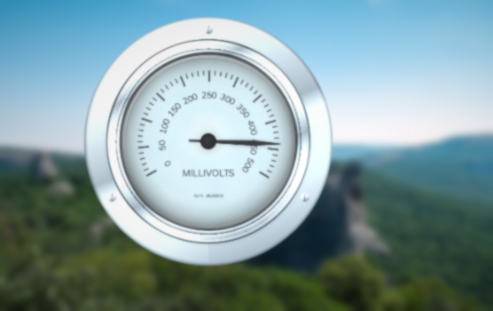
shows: value=440 unit=mV
